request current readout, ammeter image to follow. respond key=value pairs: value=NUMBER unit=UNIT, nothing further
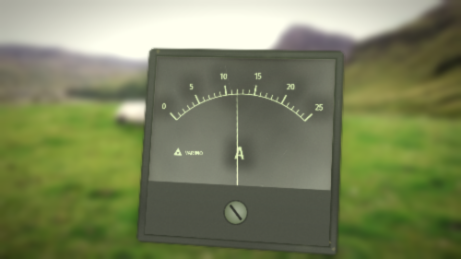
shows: value=12 unit=A
